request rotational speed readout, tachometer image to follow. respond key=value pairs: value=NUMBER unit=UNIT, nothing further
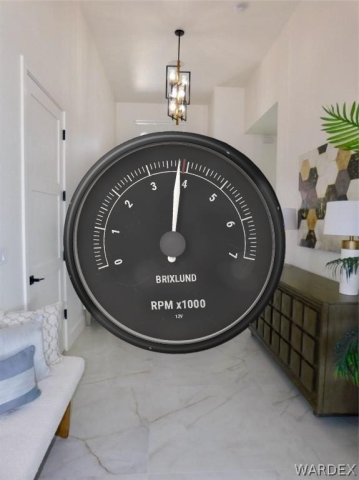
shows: value=3800 unit=rpm
